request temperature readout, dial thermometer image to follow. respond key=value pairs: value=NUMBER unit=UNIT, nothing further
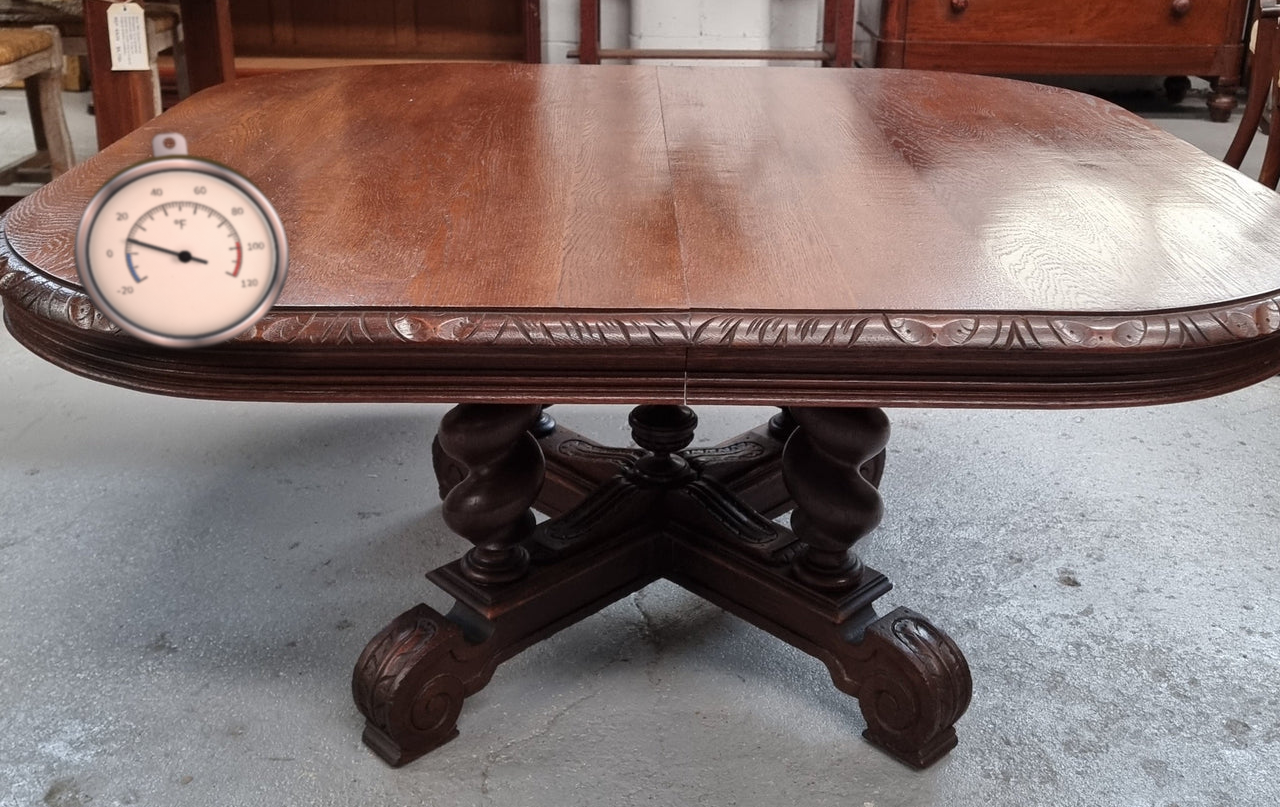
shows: value=10 unit=°F
